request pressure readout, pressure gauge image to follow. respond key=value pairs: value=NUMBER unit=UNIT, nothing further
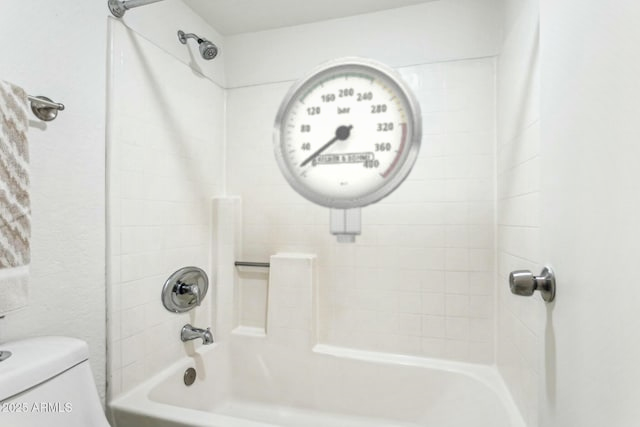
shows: value=10 unit=bar
